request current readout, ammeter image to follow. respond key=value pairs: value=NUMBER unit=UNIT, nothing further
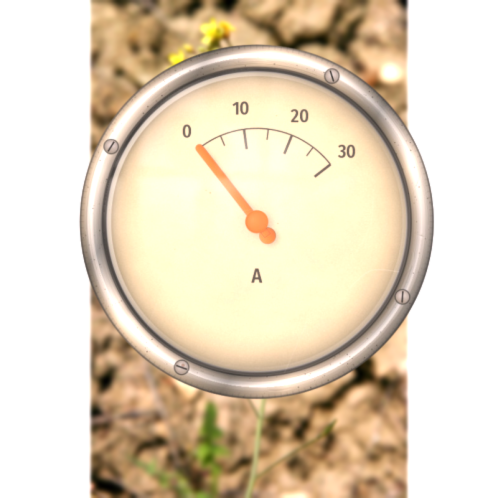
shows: value=0 unit=A
